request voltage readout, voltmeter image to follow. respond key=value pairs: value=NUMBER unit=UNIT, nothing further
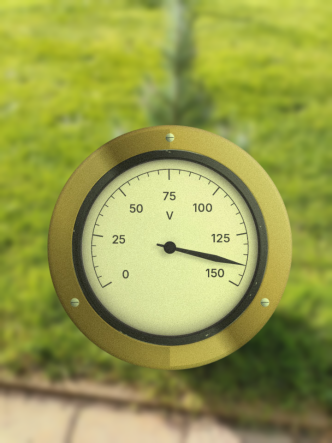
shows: value=140 unit=V
